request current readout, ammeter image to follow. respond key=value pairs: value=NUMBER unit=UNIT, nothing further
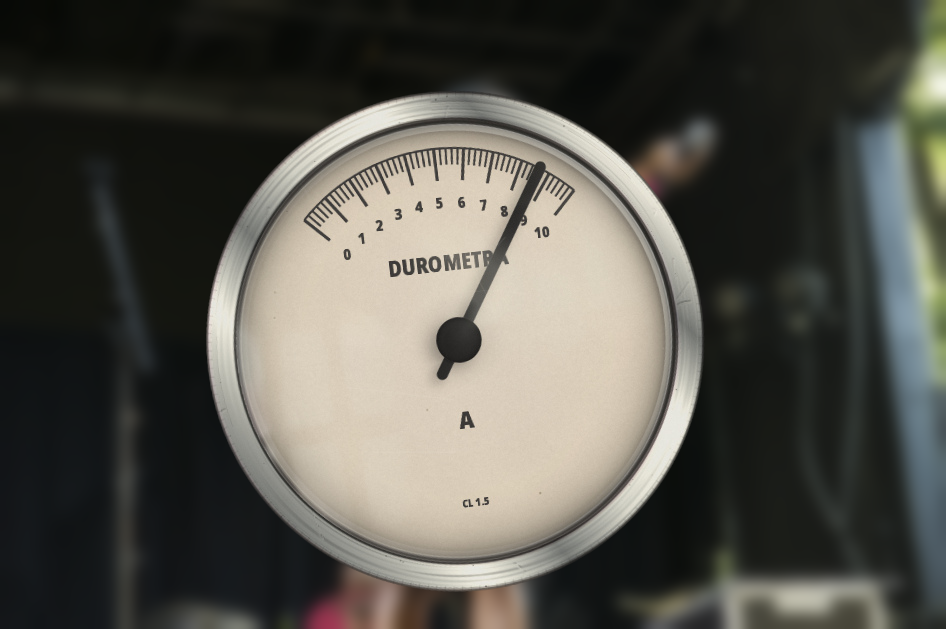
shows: value=8.6 unit=A
